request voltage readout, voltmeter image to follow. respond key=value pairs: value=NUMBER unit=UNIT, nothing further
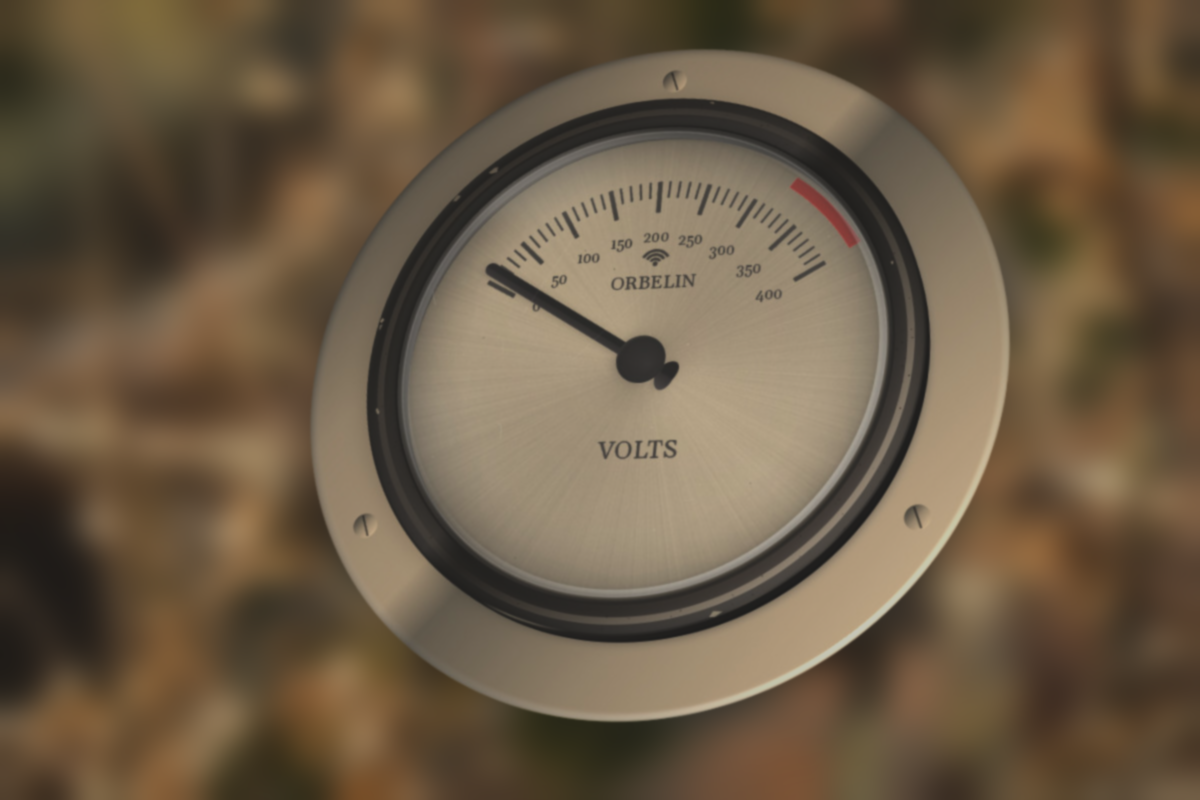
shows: value=10 unit=V
